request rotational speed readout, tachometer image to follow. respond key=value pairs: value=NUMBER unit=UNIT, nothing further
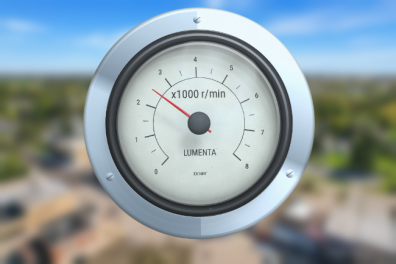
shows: value=2500 unit=rpm
